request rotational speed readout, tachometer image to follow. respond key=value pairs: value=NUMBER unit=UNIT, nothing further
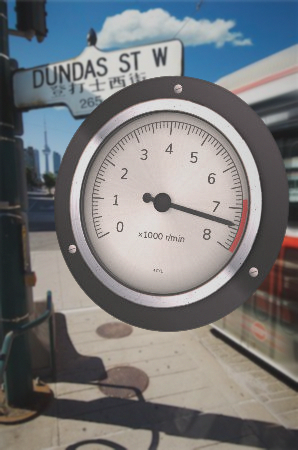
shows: value=7400 unit=rpm
